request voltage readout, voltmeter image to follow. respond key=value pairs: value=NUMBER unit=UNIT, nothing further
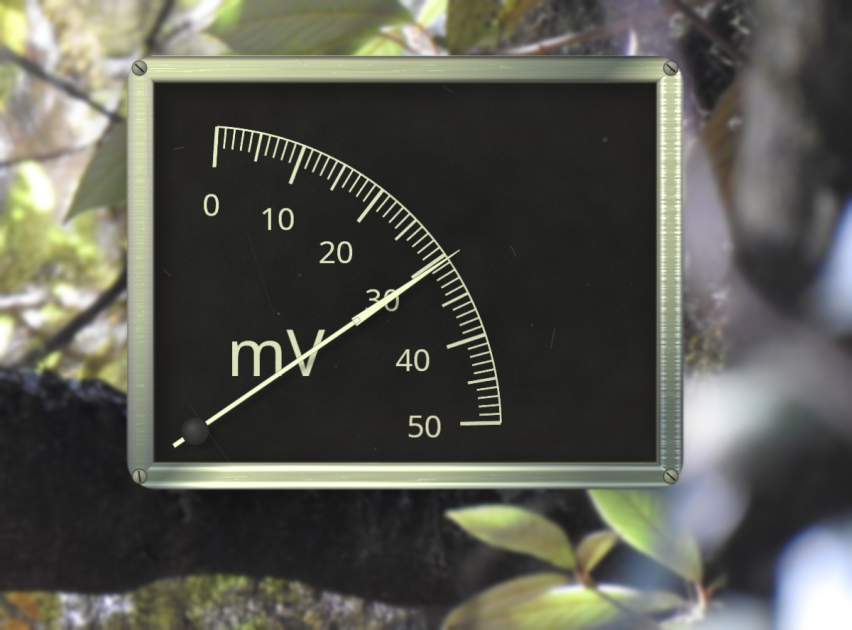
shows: value=30.5 unit=mV
